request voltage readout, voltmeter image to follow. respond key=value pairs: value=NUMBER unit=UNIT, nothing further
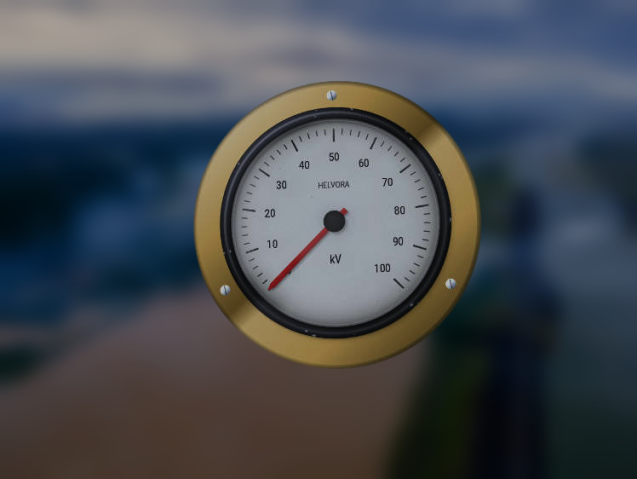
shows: value=0 unit=kV
